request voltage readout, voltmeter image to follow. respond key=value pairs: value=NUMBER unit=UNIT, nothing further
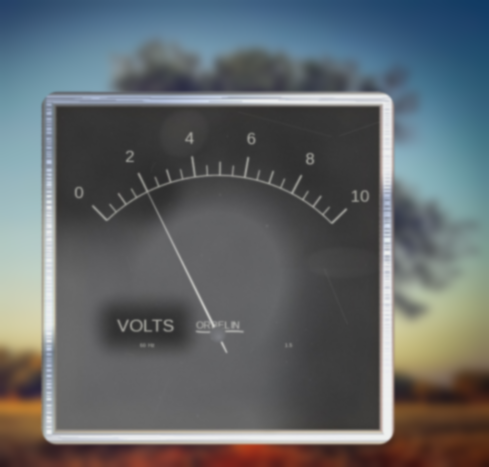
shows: value=2 unit=V
